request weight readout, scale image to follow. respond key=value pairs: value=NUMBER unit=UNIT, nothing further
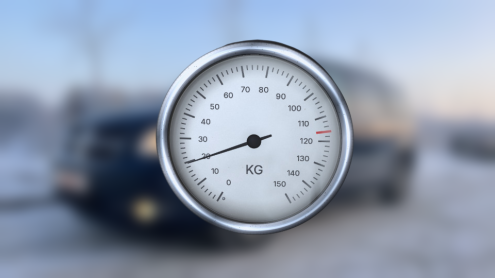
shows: value=20 unit=kg
